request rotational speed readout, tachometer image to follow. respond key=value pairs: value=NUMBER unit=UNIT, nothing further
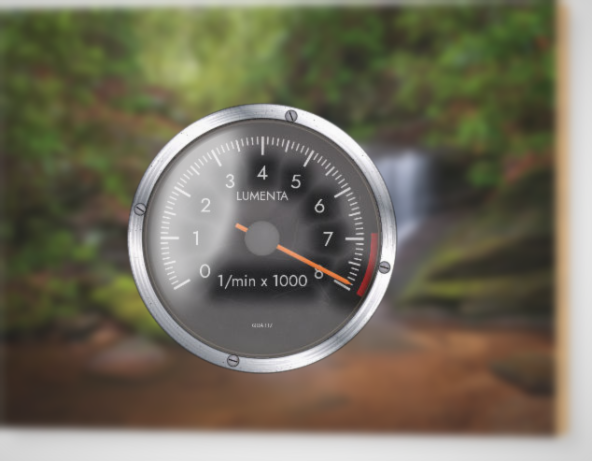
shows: value=7900 unit=rpm
